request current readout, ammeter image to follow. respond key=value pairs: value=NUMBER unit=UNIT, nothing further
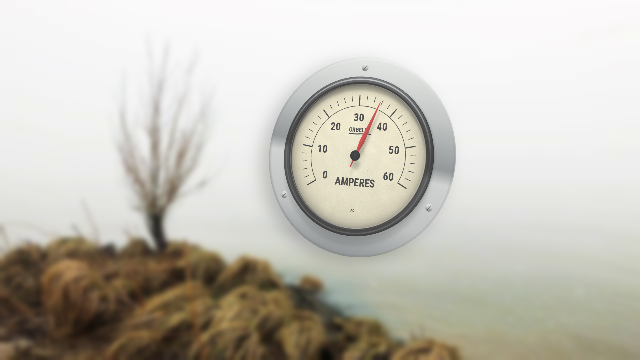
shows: value=36 unit=A
